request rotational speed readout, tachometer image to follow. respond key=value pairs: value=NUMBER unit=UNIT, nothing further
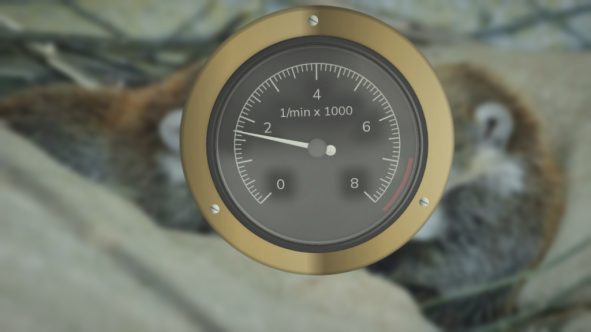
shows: value=1700 unit=rpm
